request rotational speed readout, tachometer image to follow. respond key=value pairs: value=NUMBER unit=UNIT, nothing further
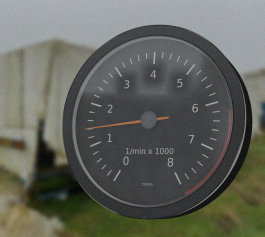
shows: value=1400 unit=rpm
